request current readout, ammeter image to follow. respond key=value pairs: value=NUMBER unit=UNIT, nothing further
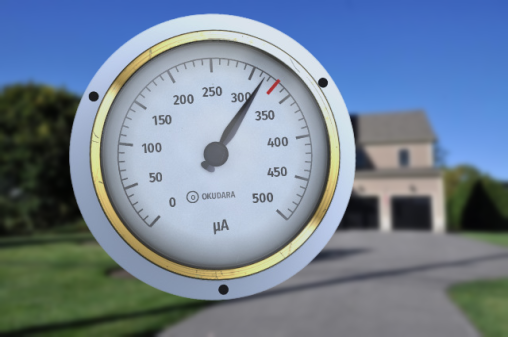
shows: value=315 unit=µA
